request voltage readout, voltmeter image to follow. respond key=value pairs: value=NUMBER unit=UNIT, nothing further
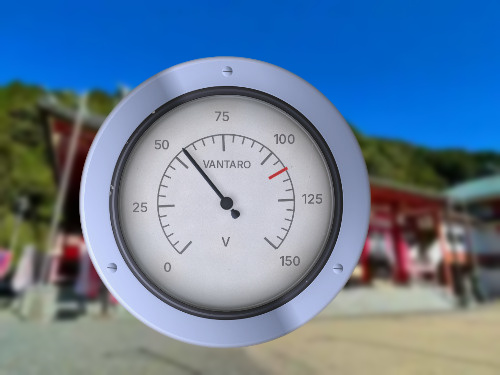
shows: value=55 unit=V
